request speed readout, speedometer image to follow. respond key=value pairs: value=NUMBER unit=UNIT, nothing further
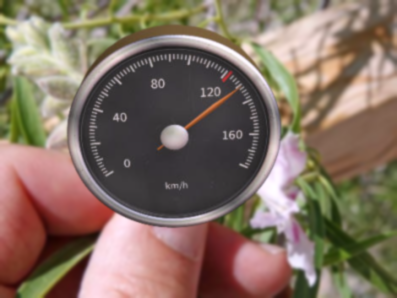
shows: value=130 unit=km/h
